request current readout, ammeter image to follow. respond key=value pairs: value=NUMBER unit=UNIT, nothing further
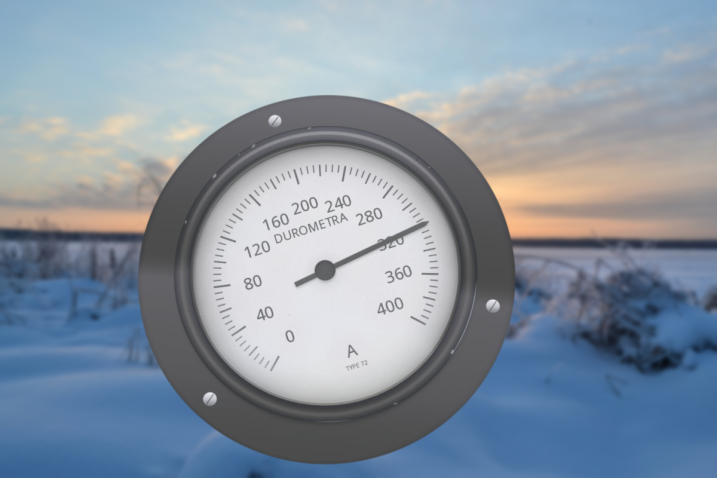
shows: value=320 unit=A
